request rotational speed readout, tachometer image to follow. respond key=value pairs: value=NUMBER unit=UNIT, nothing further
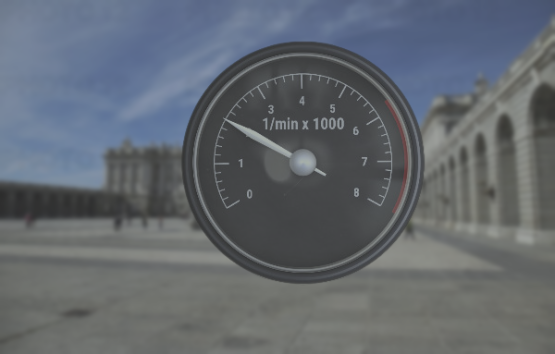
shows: value=2000 unit=rpm
